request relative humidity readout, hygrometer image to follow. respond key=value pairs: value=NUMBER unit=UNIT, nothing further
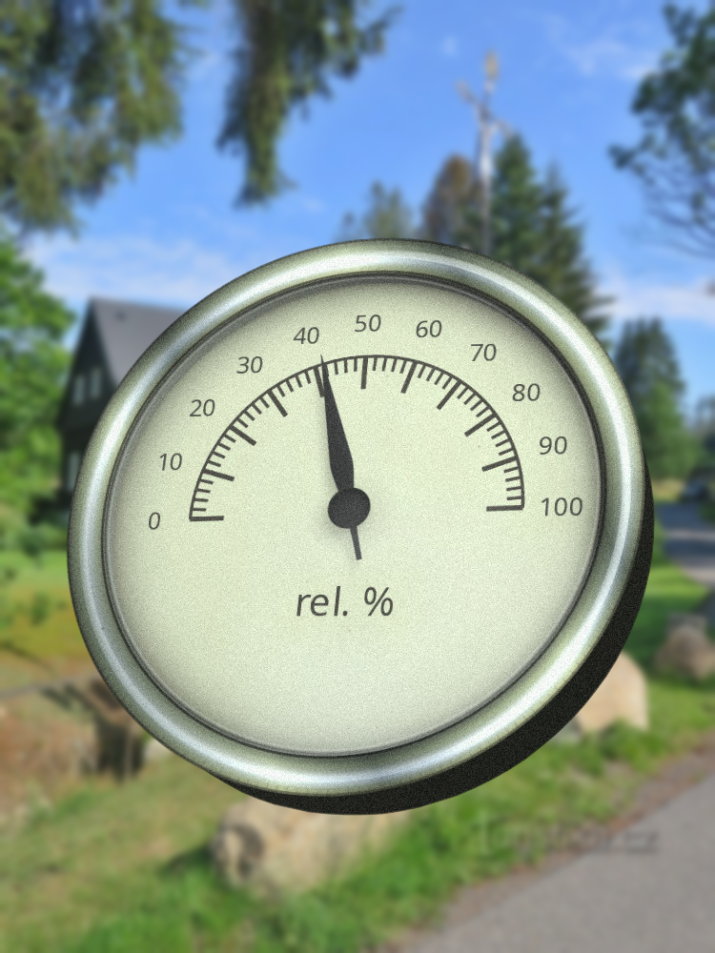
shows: value=42 unit=%
